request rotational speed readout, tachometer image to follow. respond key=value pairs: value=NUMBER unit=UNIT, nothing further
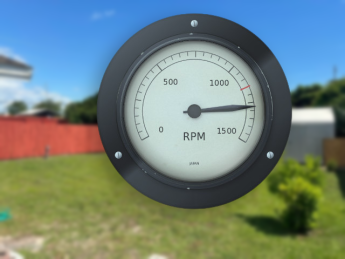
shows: value=1275 unit=rpm
